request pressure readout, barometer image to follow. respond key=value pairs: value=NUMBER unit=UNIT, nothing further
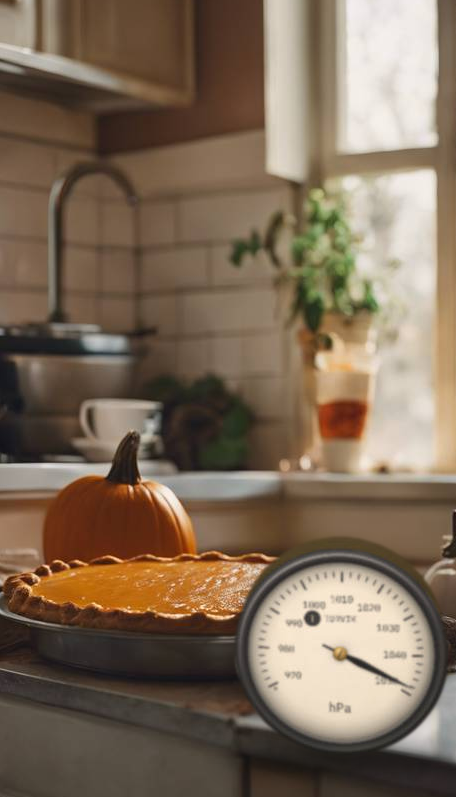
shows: value=1048 unit=hPa
